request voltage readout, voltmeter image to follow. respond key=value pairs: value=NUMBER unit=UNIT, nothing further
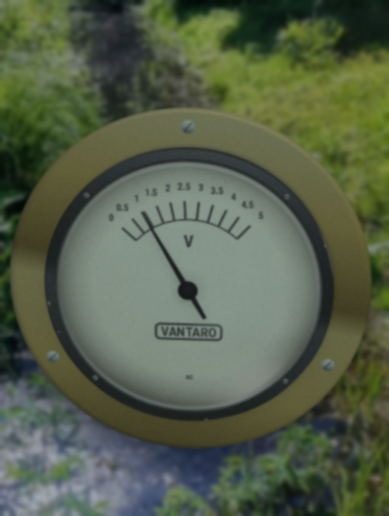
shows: value=1 unit=V
